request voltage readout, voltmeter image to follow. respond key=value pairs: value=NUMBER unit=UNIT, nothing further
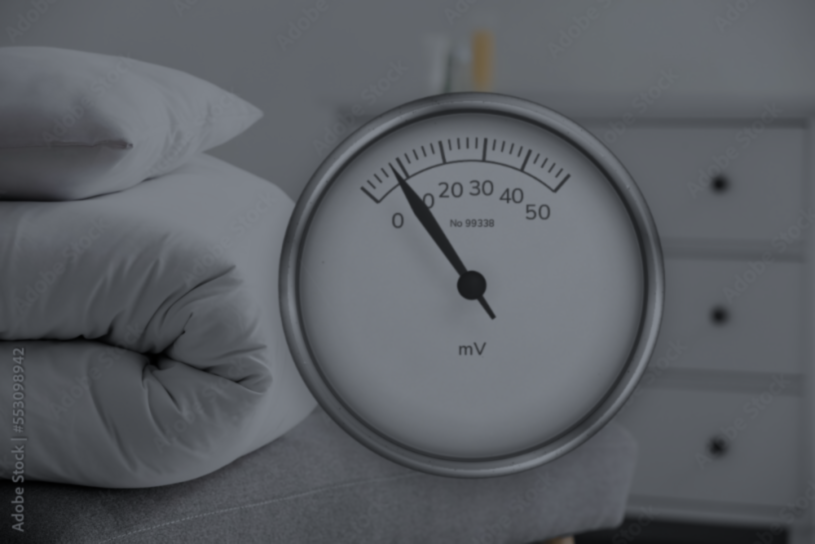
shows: value=8 unit=mV
